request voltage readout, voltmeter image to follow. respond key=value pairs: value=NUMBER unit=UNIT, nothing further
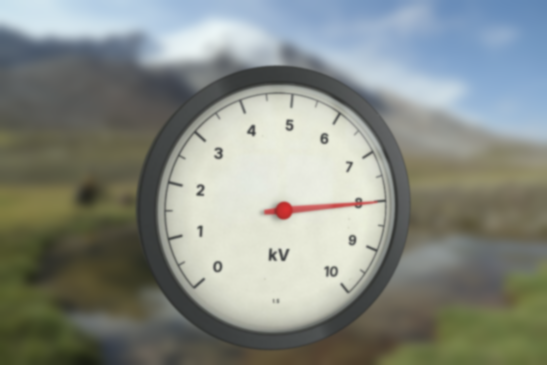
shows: value=8 unit=kV
